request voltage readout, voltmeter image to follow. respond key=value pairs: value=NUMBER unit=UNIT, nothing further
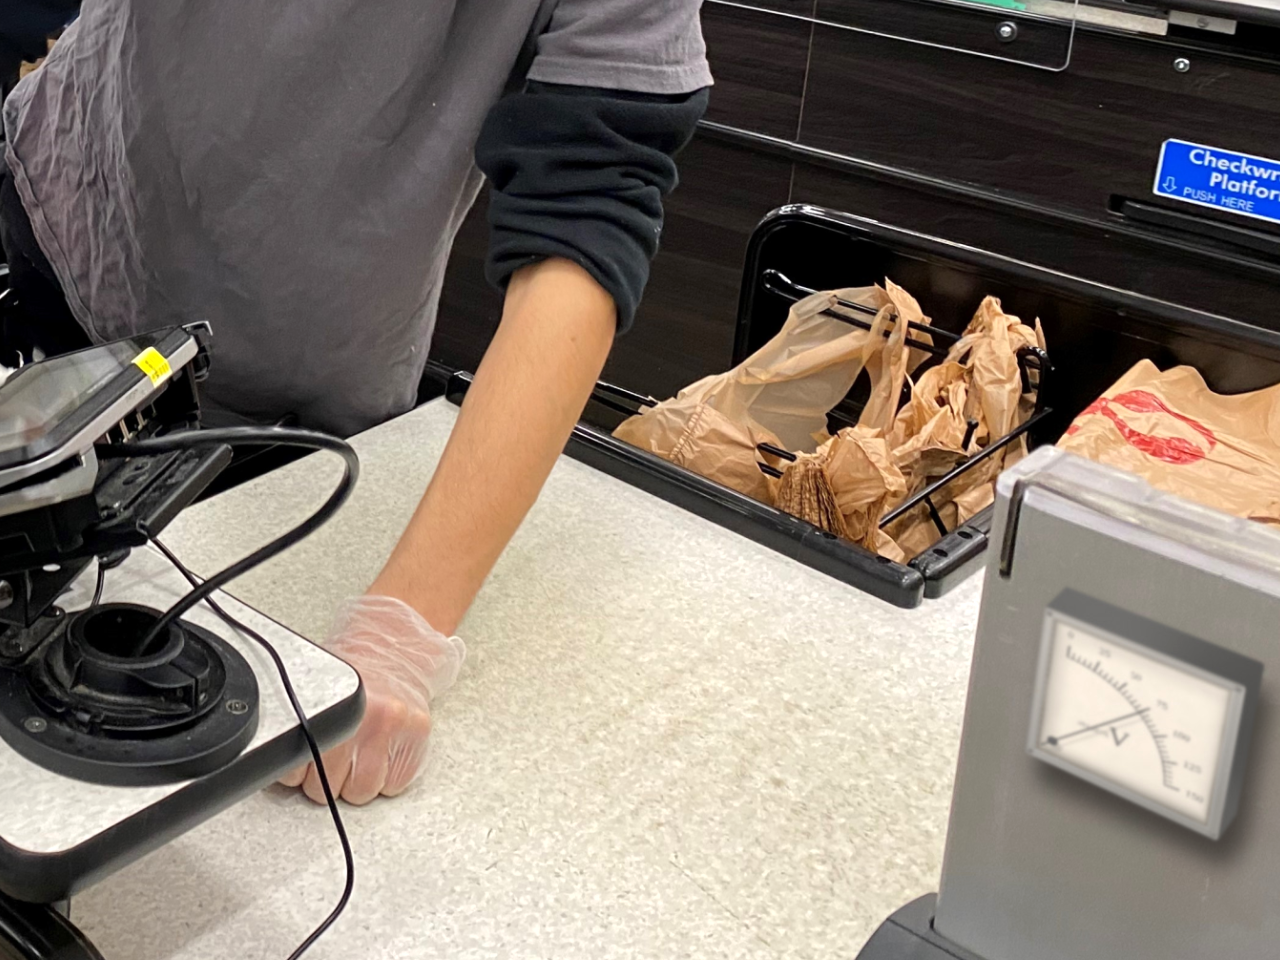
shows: value=75 unit=V
